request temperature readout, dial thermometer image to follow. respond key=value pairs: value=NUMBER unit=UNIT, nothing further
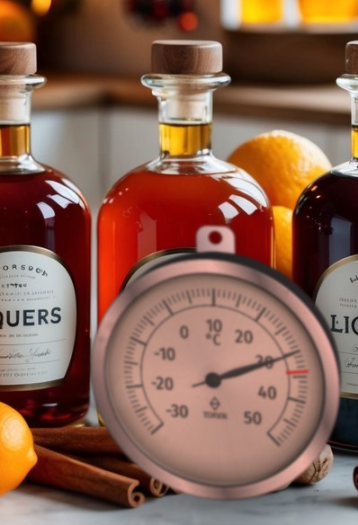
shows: value=30 unit=°C
